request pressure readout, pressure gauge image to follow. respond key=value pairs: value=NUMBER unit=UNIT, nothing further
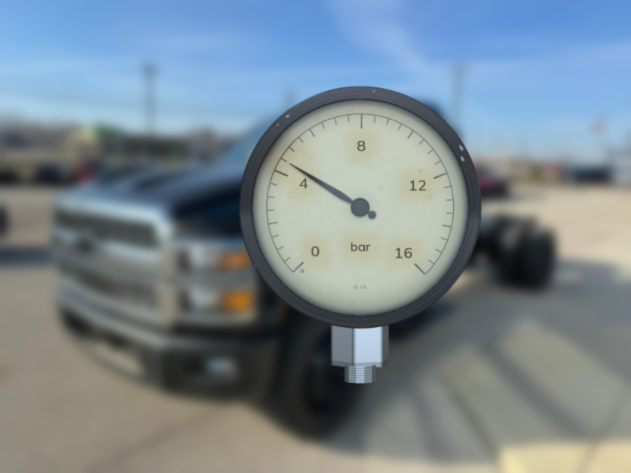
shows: value=4.5 unit=bar
